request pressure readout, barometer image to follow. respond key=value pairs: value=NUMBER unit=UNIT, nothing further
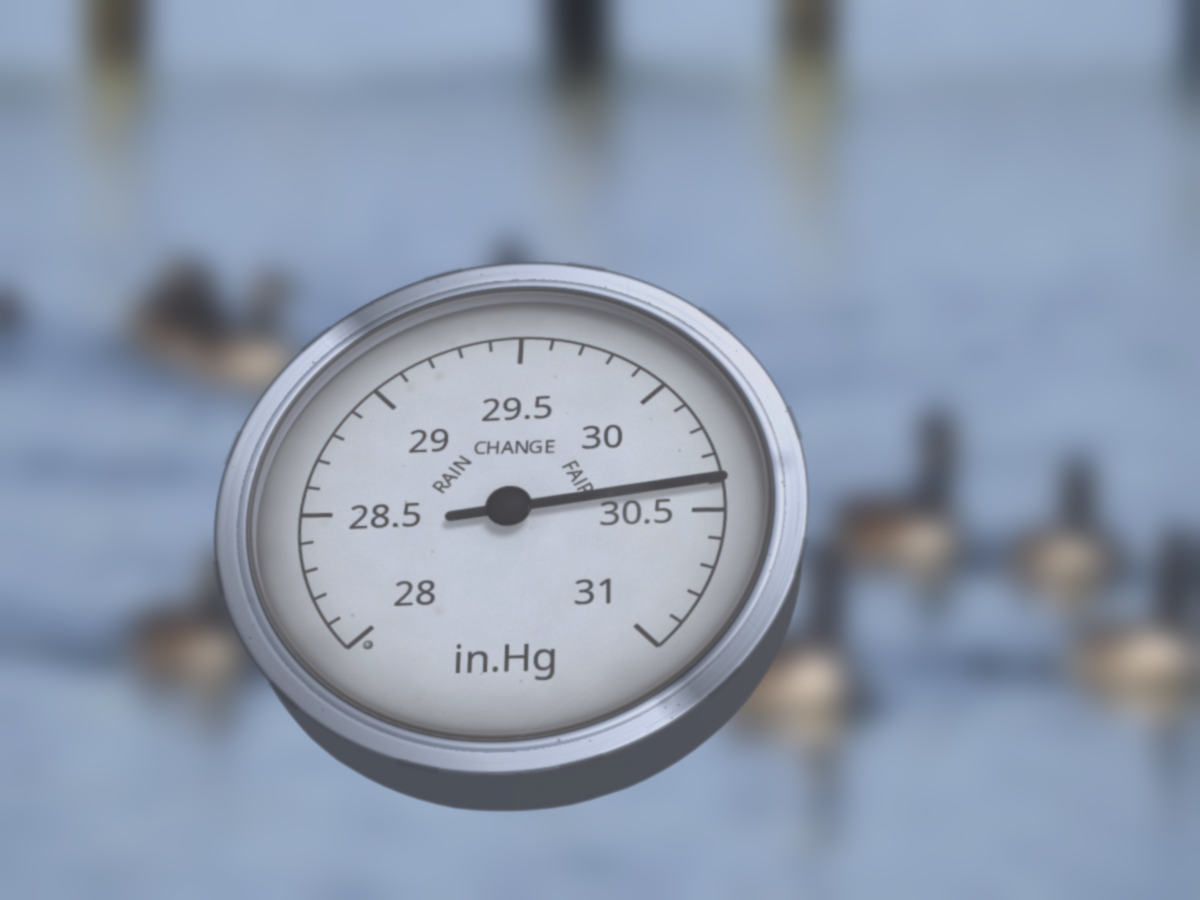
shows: value=30.4 unit=inHg
